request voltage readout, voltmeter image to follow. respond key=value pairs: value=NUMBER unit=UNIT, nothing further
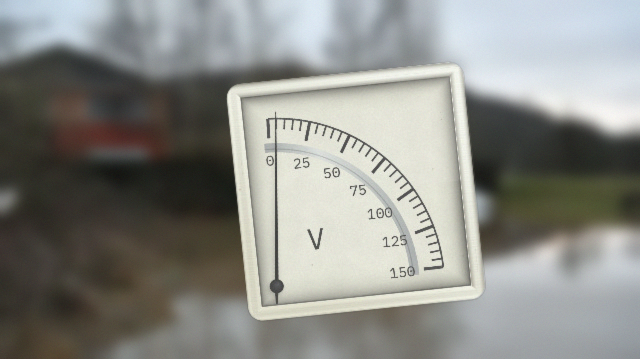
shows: value=5 unit=V
